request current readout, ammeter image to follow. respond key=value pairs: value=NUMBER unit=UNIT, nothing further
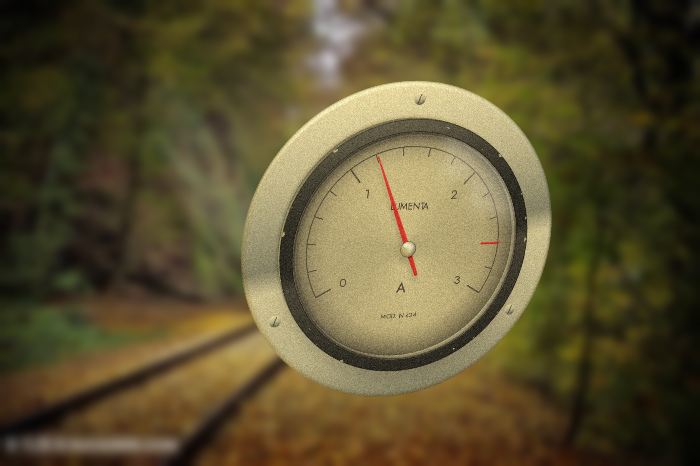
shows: value=1.2 unit=A
